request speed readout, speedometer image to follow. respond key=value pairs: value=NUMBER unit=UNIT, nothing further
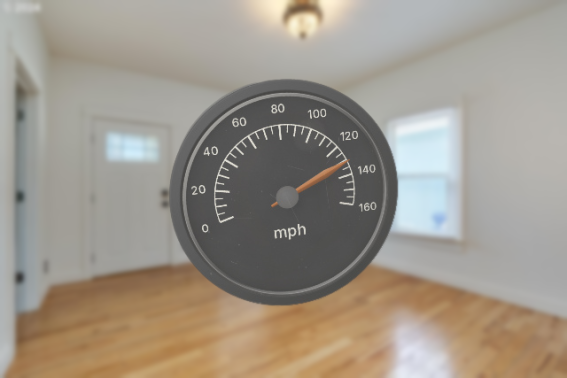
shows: value=130 unit=mph
